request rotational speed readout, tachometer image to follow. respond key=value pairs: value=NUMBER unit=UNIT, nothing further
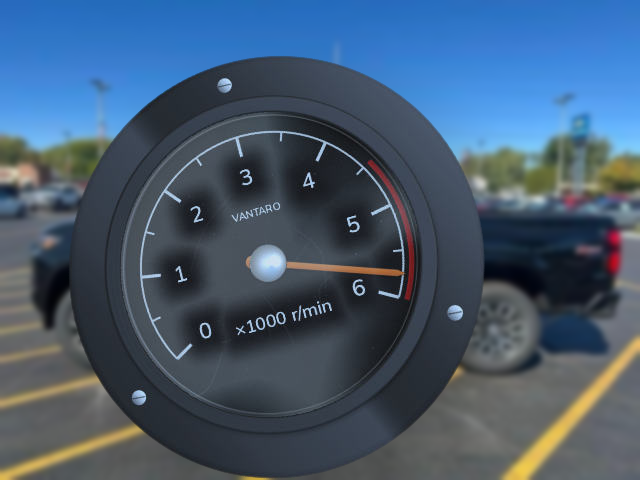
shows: value=5750 unit=rpm
